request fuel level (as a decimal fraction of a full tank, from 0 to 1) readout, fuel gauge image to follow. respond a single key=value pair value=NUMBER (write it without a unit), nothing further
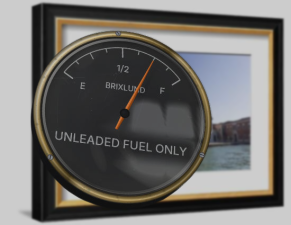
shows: value=0.75
